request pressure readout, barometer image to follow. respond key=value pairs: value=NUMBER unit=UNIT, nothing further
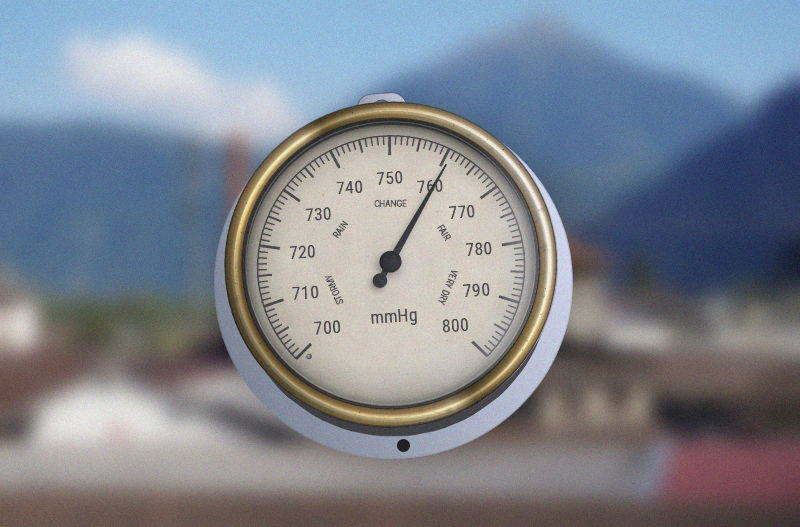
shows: value=761 unit=mmHg
